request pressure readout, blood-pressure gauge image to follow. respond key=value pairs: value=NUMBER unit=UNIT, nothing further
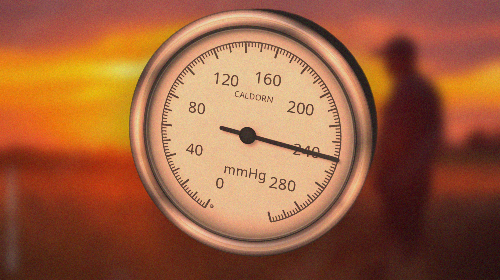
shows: value=240 unit=mmHg
